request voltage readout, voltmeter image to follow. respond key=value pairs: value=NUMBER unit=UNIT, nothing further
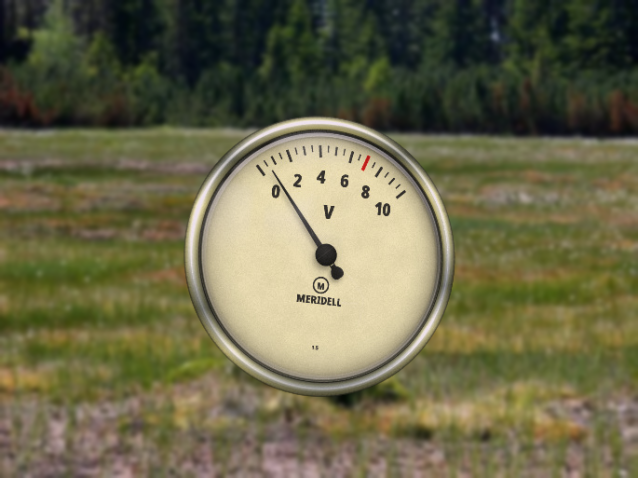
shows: value=0.5 unit=V
